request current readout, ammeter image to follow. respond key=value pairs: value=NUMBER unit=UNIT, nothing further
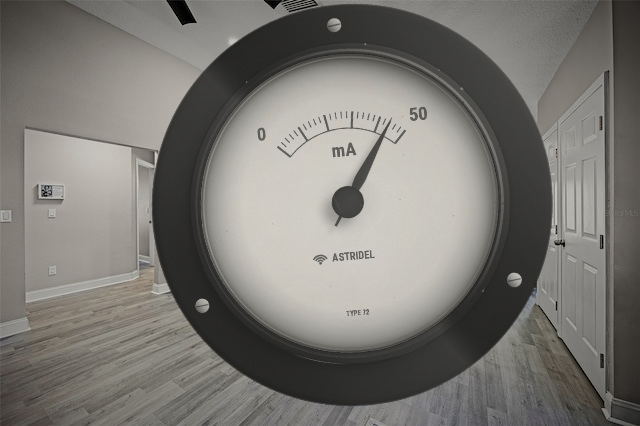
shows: value=44 unit=mA
